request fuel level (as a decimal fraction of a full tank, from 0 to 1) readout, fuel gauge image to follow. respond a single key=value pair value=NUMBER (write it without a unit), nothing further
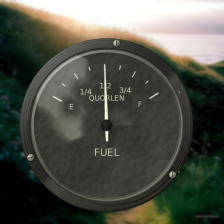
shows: value=0.5
